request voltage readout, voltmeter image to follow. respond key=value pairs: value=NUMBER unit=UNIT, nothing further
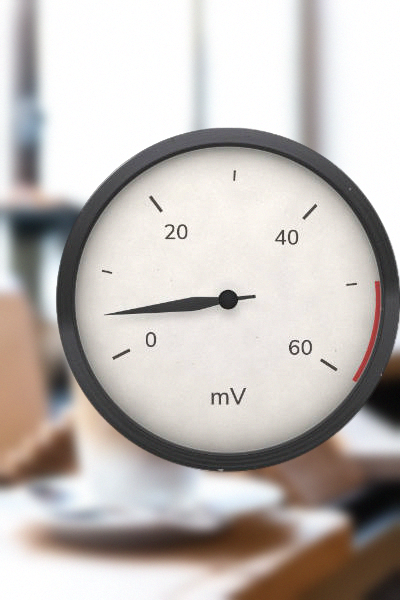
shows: value=5 unit=mV
